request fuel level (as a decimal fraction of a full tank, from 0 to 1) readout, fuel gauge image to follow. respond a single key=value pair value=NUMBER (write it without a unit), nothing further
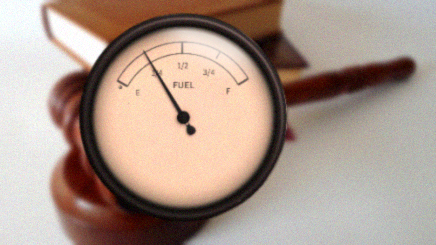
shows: value=0.25
